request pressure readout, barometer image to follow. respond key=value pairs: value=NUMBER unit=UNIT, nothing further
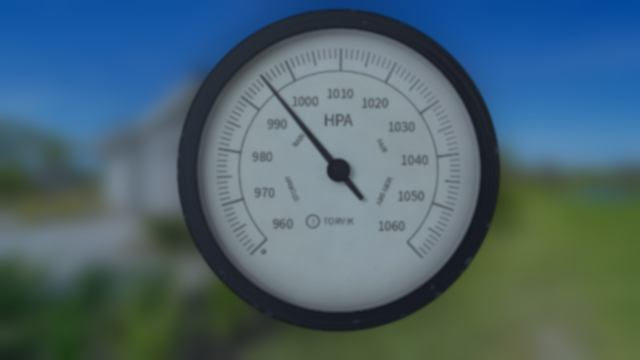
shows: value=995 unit=hPa
